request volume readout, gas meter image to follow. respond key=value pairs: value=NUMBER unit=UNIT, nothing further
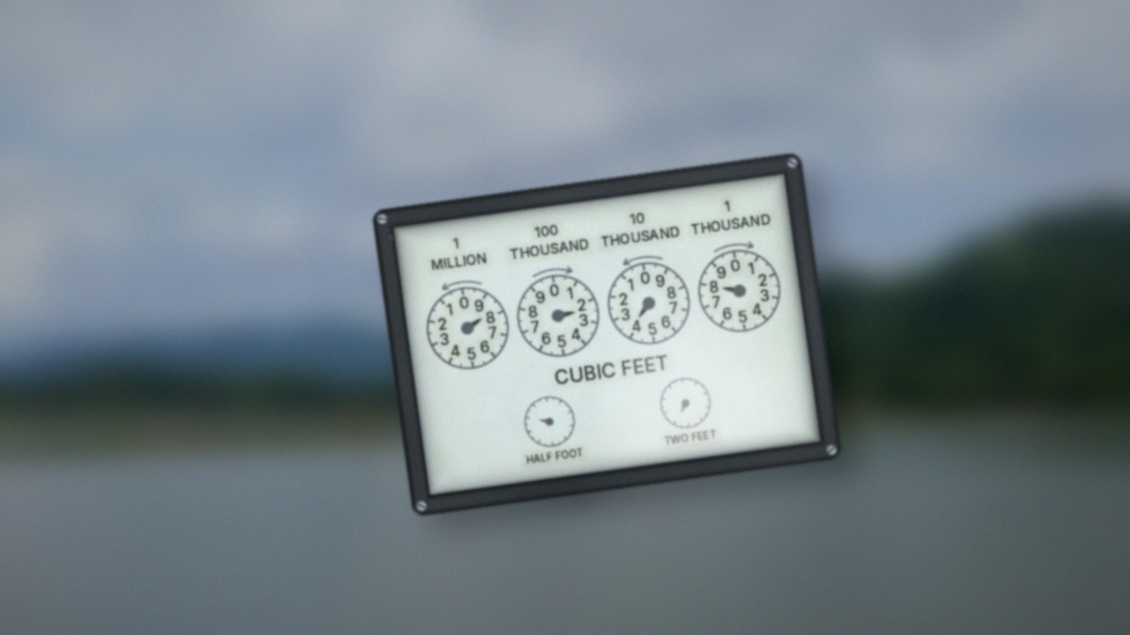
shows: value=823800 unit=ft³
